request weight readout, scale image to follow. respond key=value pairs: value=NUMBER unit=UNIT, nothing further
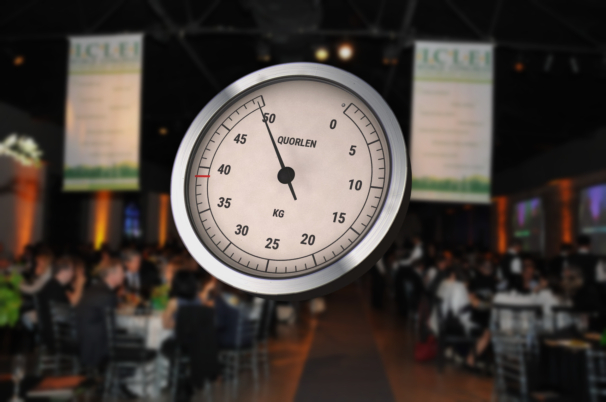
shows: value=49.5 unit=kg
